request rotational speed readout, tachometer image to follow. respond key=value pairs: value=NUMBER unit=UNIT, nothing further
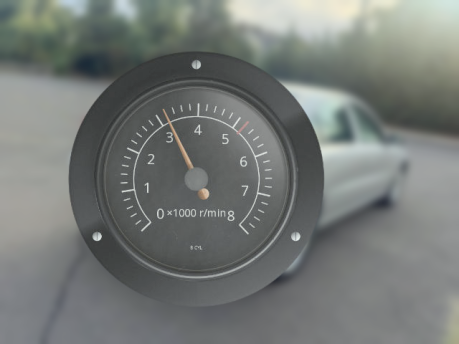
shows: value=3200 unit=rpm
